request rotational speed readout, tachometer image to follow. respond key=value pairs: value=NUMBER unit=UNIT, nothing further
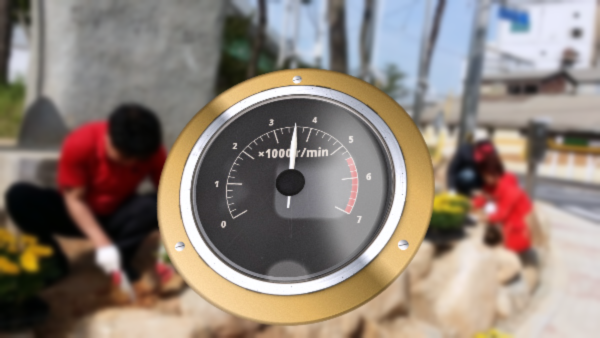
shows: value=3600 unit=rpm
